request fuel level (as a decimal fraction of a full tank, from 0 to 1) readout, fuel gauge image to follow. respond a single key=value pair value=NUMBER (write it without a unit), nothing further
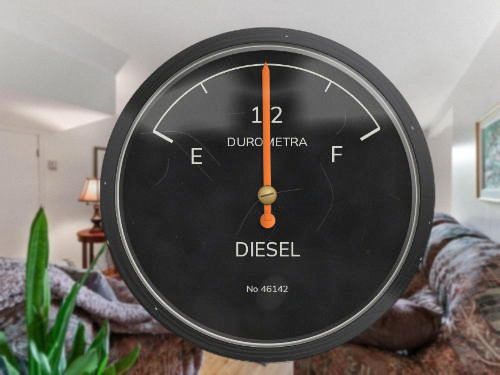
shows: value=0.5
